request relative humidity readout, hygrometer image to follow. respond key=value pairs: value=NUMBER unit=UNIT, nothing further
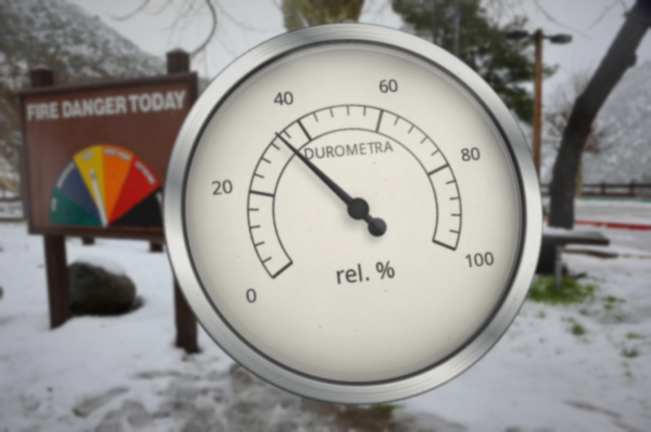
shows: value=34 unit=%
